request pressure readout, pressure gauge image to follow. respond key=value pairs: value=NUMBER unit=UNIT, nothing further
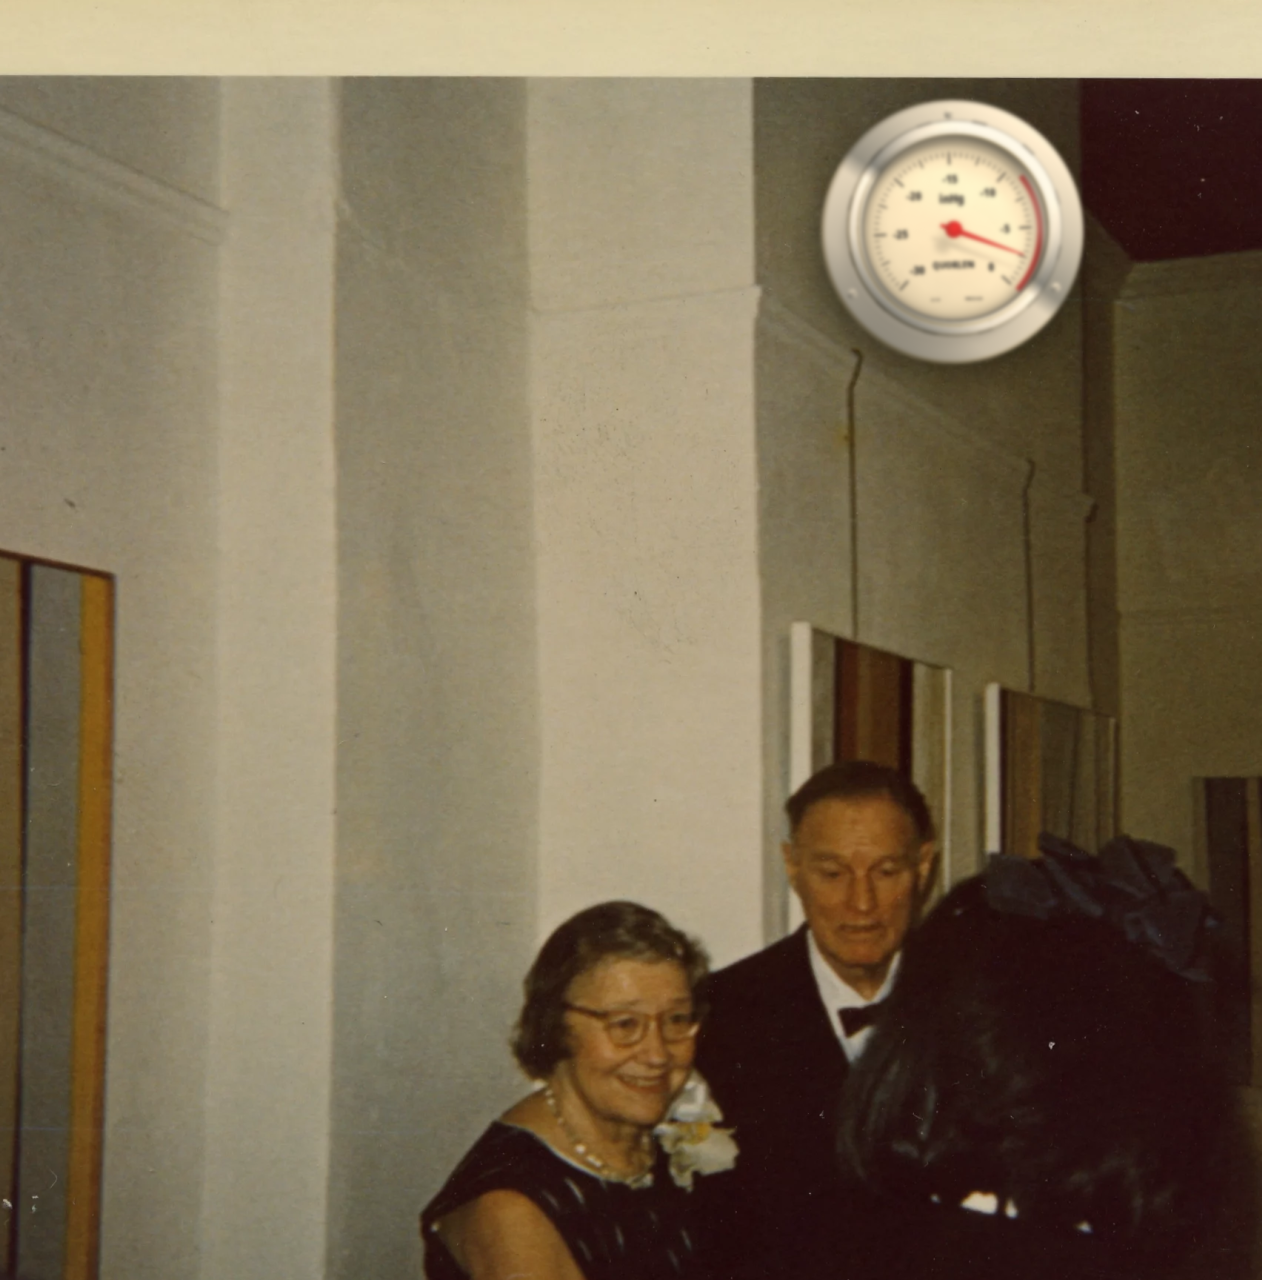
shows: value=-2.5 unit=inHg
